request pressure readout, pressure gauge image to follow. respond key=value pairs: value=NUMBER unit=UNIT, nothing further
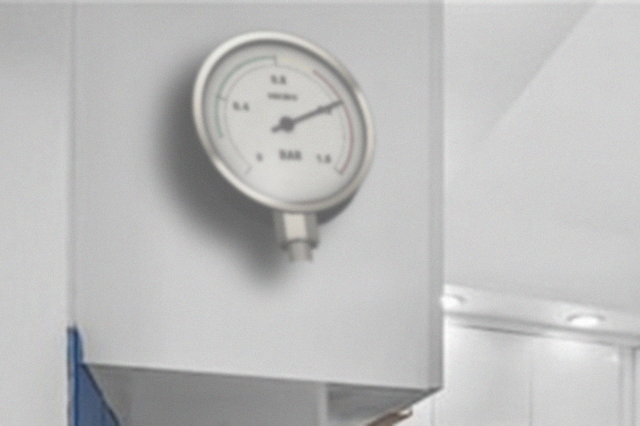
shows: value=1.2 unit=bar
